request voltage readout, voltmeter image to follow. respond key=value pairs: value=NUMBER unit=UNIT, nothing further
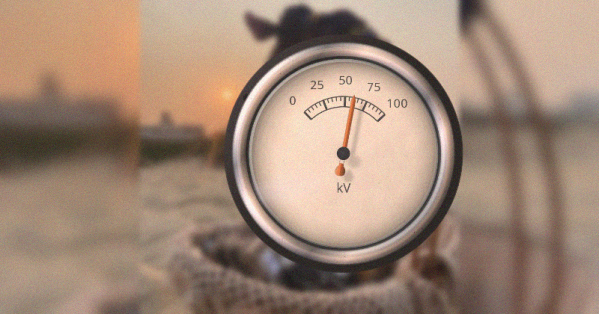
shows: value=60 unit=kV
